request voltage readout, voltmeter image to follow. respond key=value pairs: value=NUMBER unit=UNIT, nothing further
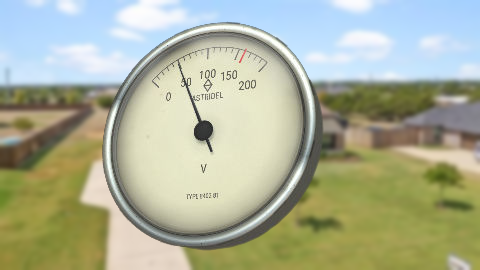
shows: value=50 unit=V
